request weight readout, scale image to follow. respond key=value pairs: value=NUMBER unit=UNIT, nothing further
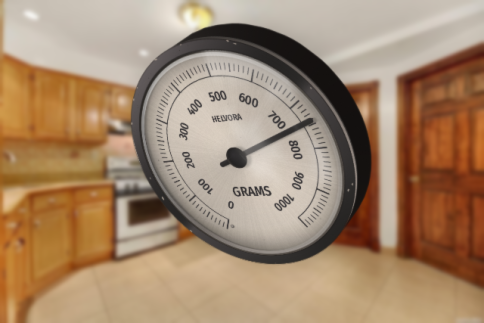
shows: value=740 unit=g
